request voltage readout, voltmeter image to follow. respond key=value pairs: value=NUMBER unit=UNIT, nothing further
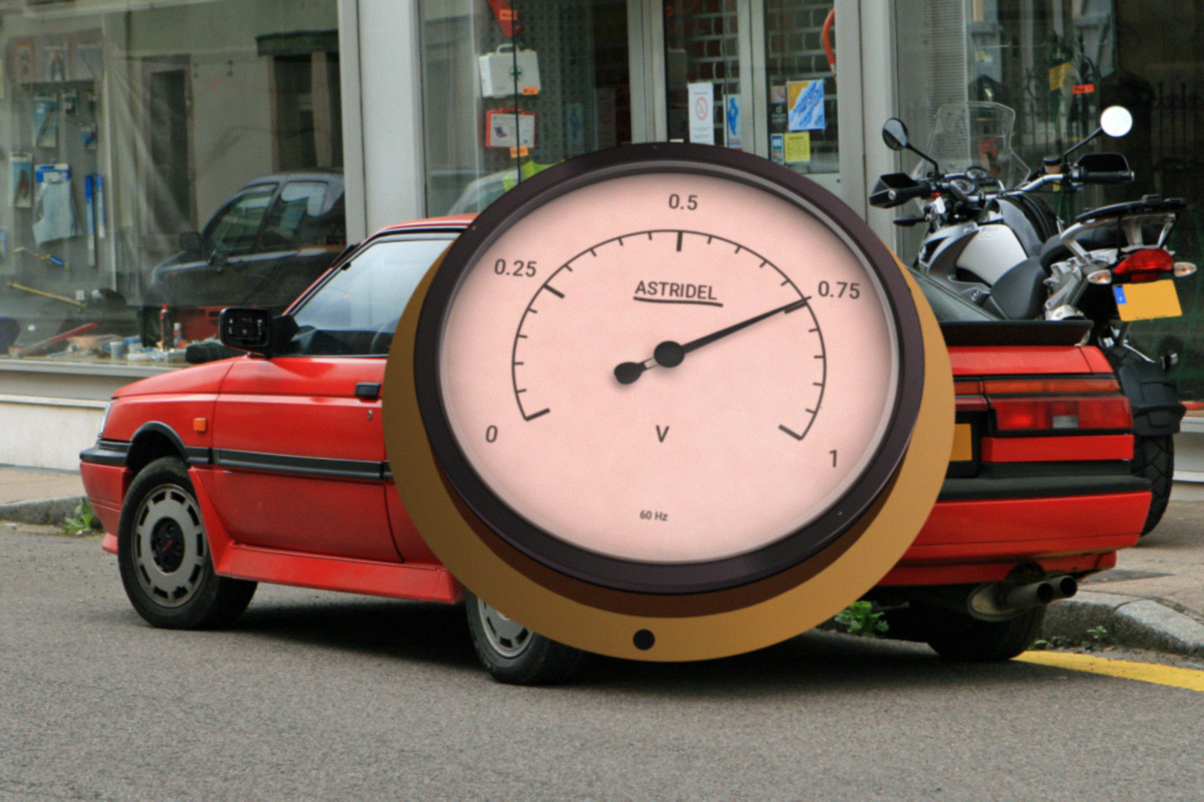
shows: value=0.75 unit=V
